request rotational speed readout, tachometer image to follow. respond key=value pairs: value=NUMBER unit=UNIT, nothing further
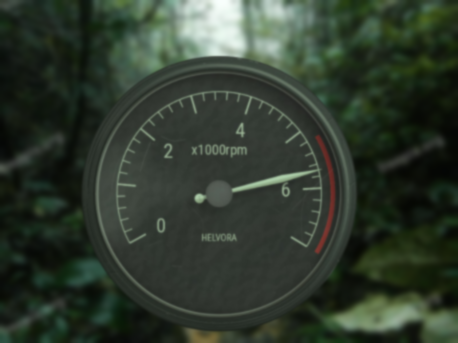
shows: value=5700 unit=rpm
